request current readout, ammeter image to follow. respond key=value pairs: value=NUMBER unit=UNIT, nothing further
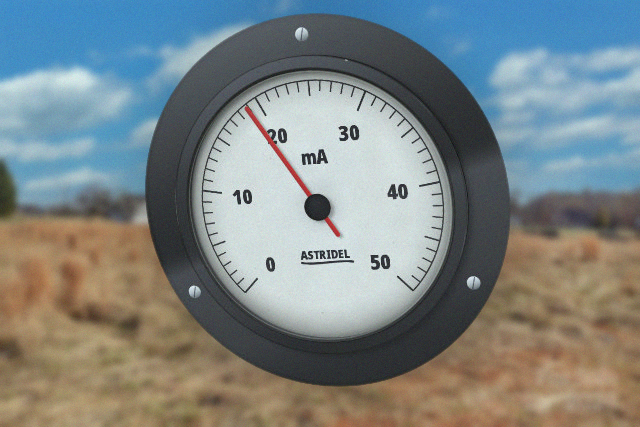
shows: value=19 unit=mA
